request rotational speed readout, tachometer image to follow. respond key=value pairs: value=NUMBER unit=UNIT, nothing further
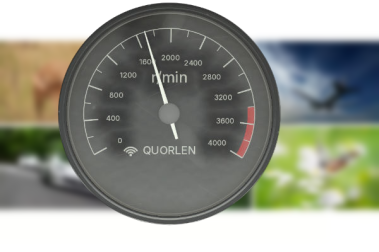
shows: value=1700 unit=rpm
